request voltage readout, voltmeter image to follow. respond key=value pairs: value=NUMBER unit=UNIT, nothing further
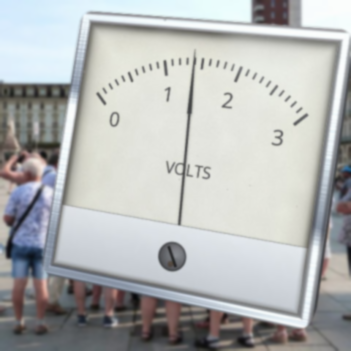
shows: value=1.4 unit=V
